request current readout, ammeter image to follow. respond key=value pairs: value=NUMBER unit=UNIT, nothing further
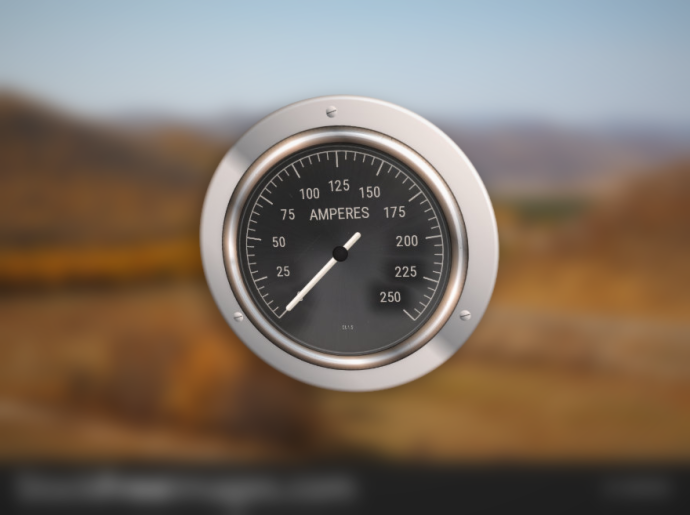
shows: value=0 unit=A
